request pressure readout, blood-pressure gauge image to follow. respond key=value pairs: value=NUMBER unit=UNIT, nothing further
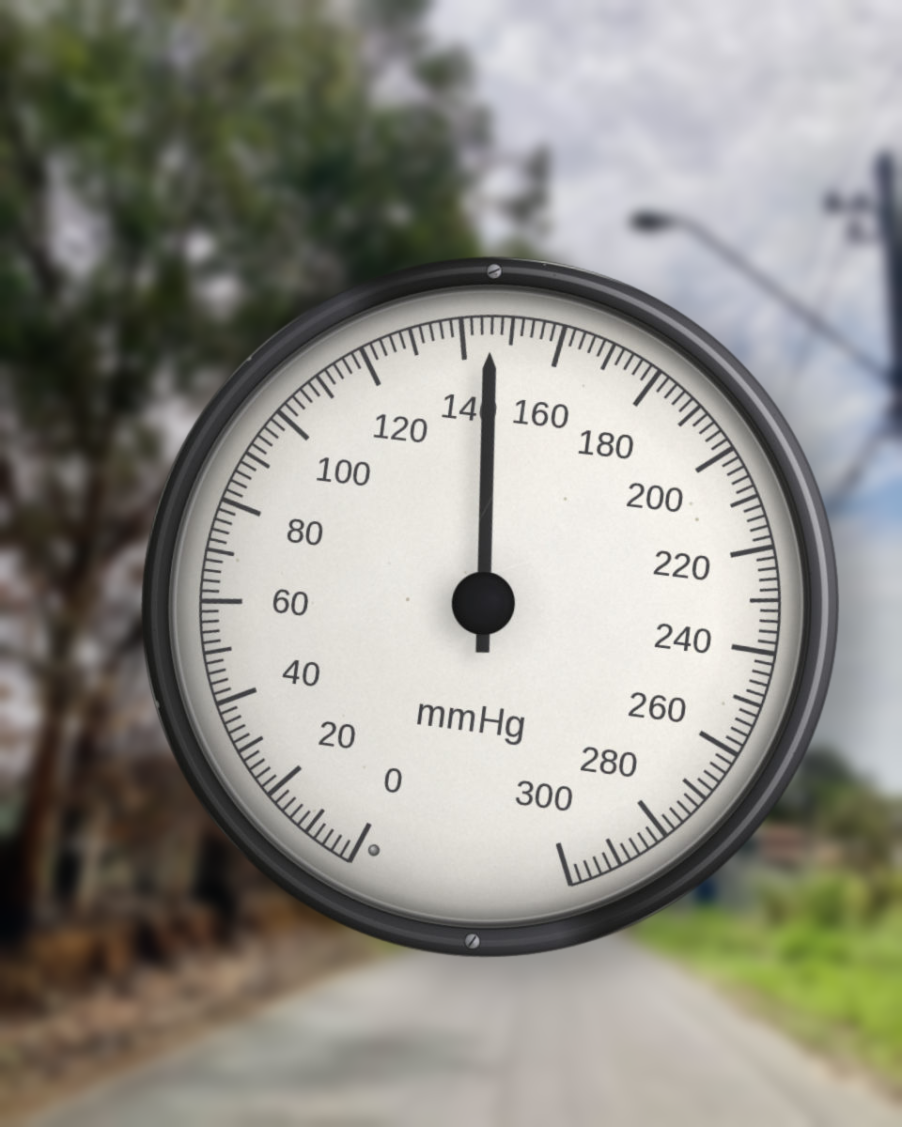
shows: value=146 unit=mmHg
